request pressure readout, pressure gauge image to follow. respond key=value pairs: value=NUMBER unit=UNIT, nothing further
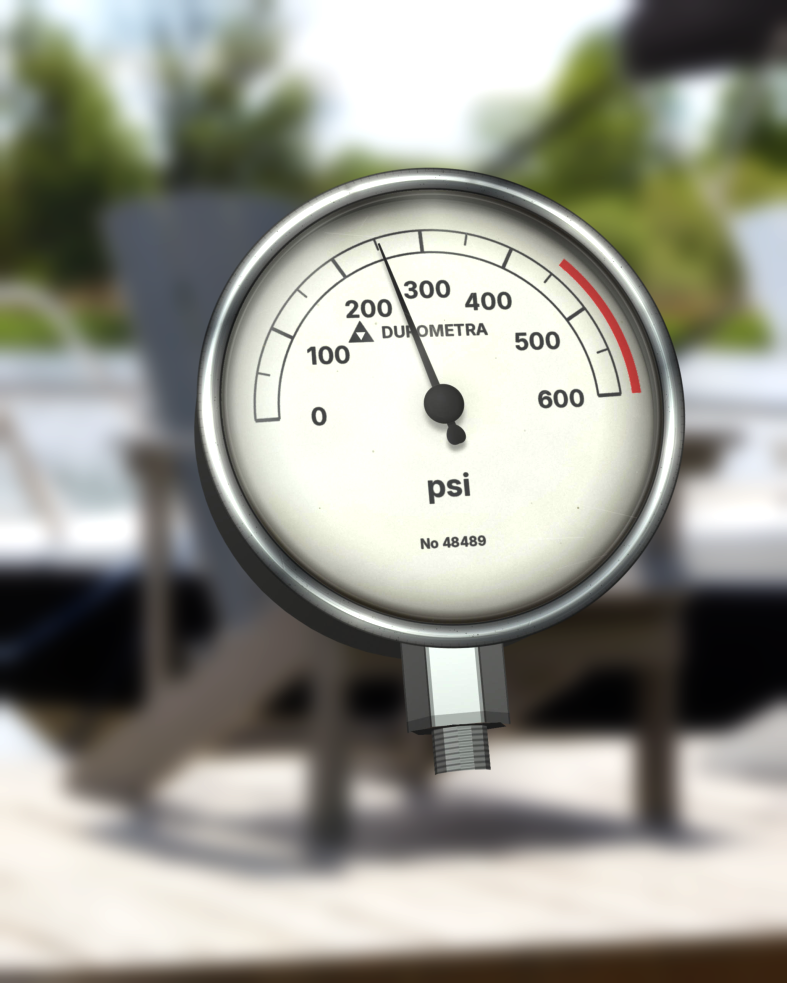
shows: value=250 unit=psi
